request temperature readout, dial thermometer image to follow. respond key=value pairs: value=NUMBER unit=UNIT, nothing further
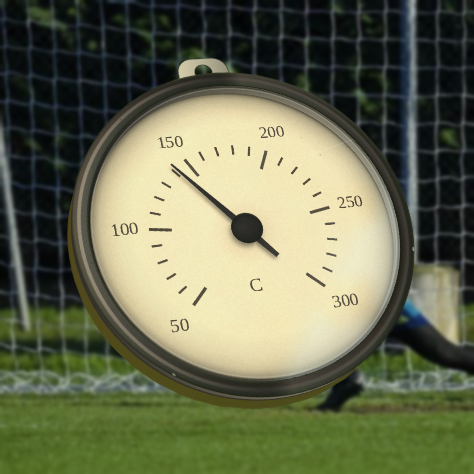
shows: value=140 unit=°C
